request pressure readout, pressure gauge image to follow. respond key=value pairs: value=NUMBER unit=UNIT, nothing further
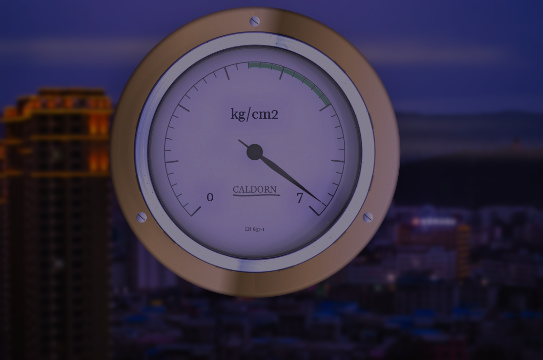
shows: value=6.8 unit=kg/cm²
